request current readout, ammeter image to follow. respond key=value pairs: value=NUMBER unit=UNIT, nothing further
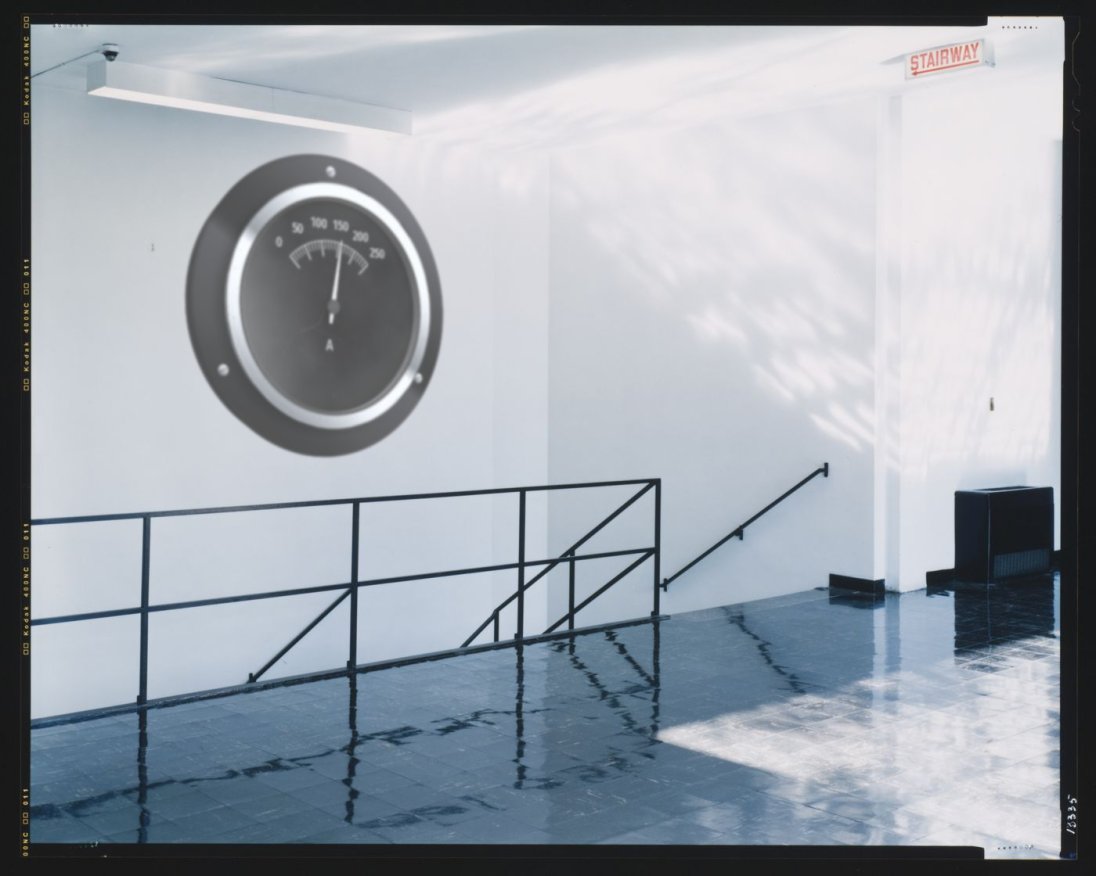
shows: value=150 unit=A
